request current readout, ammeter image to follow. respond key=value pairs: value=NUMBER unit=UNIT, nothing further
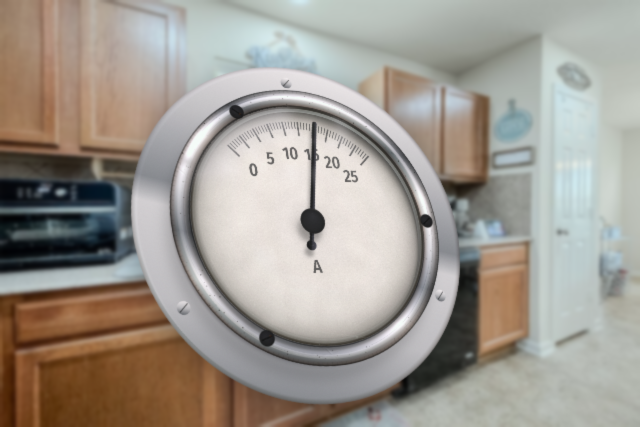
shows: value=15 unit=A
